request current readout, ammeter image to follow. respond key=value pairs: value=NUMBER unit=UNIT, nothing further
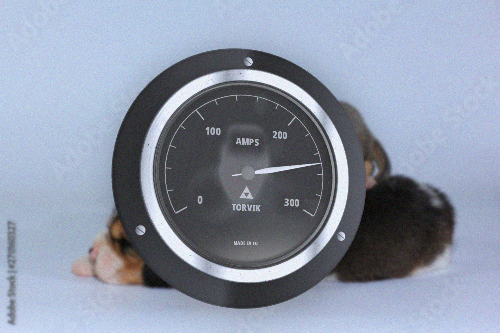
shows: value=250 unit=A
